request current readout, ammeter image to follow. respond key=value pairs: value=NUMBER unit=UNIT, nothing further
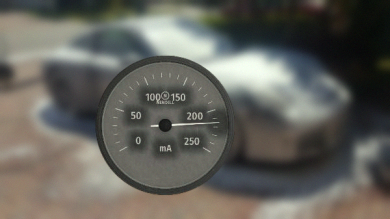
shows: value=215 unit=mA
